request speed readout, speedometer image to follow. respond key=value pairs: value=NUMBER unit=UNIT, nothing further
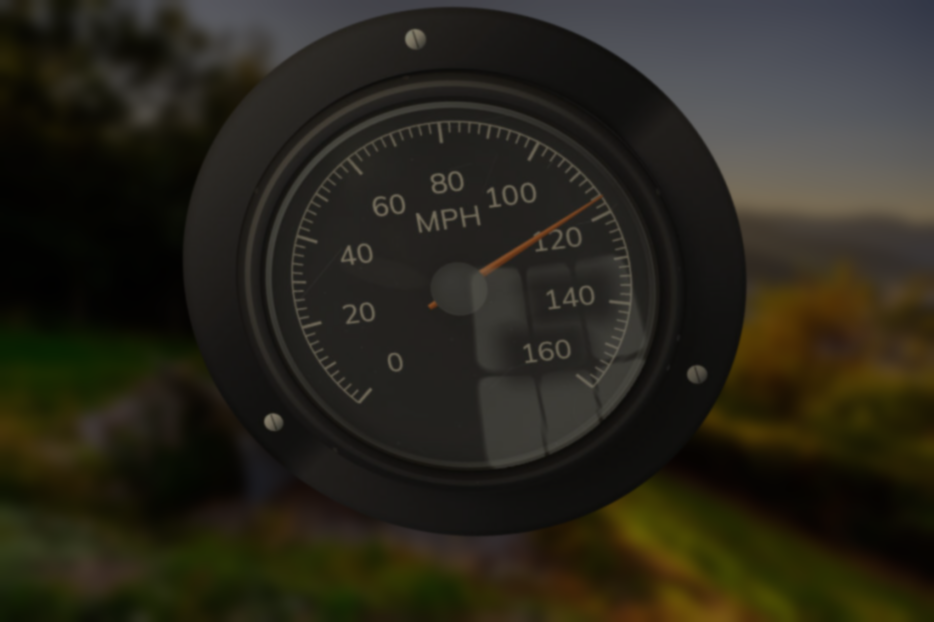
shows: value=116 unit=mph
